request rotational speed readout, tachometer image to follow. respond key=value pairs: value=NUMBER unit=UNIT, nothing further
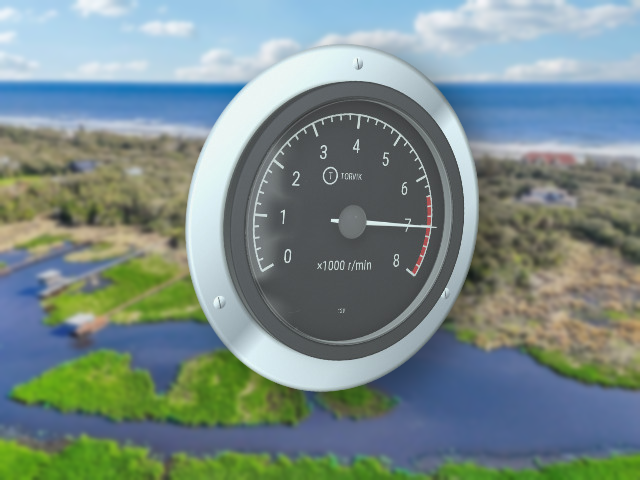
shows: value=7000 unit=rpm
